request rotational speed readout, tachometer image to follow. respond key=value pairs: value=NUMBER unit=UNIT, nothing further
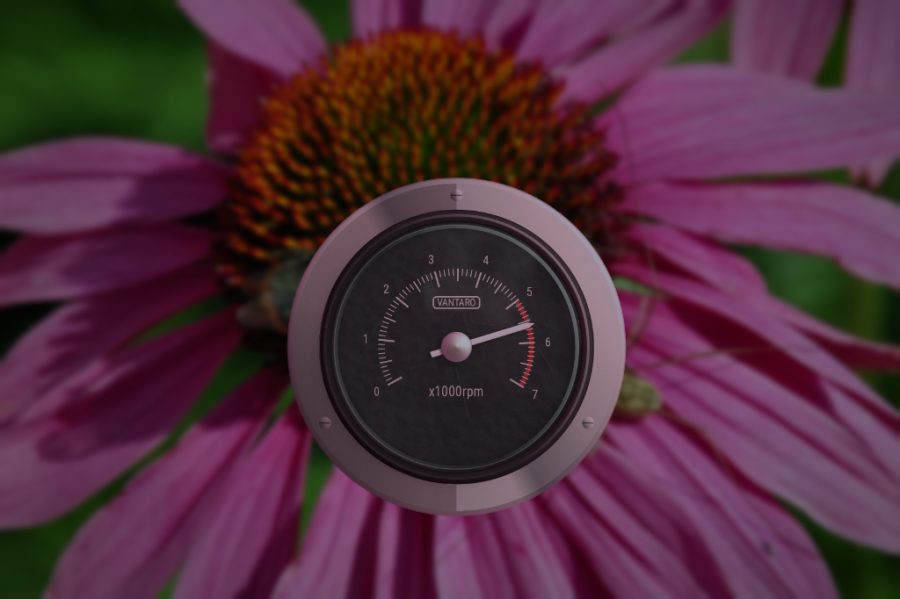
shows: value=5600 unit=rpm
